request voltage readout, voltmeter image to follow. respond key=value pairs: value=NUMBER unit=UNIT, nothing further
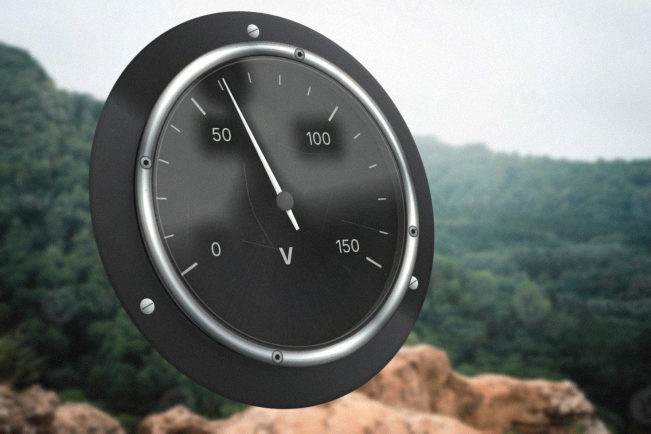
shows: value=60 unit=V
